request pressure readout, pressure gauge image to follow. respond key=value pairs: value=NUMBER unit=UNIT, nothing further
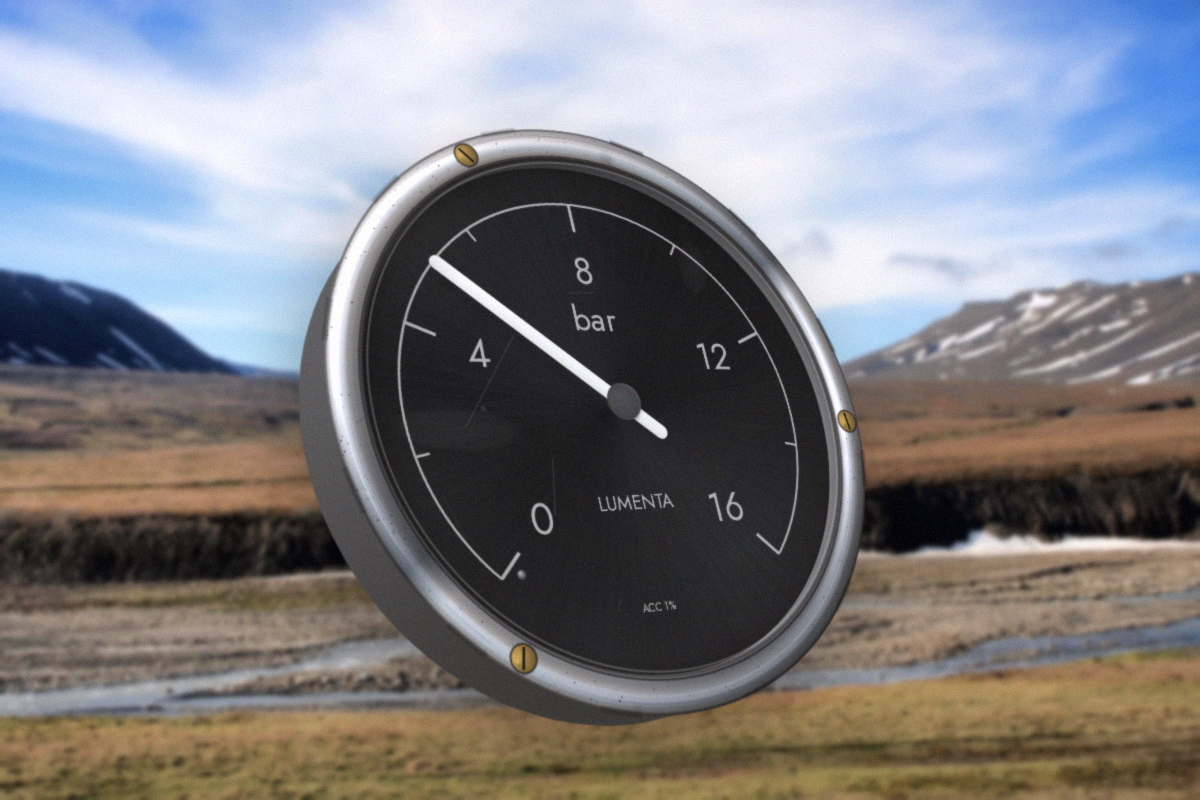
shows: value=5 unit=bar
